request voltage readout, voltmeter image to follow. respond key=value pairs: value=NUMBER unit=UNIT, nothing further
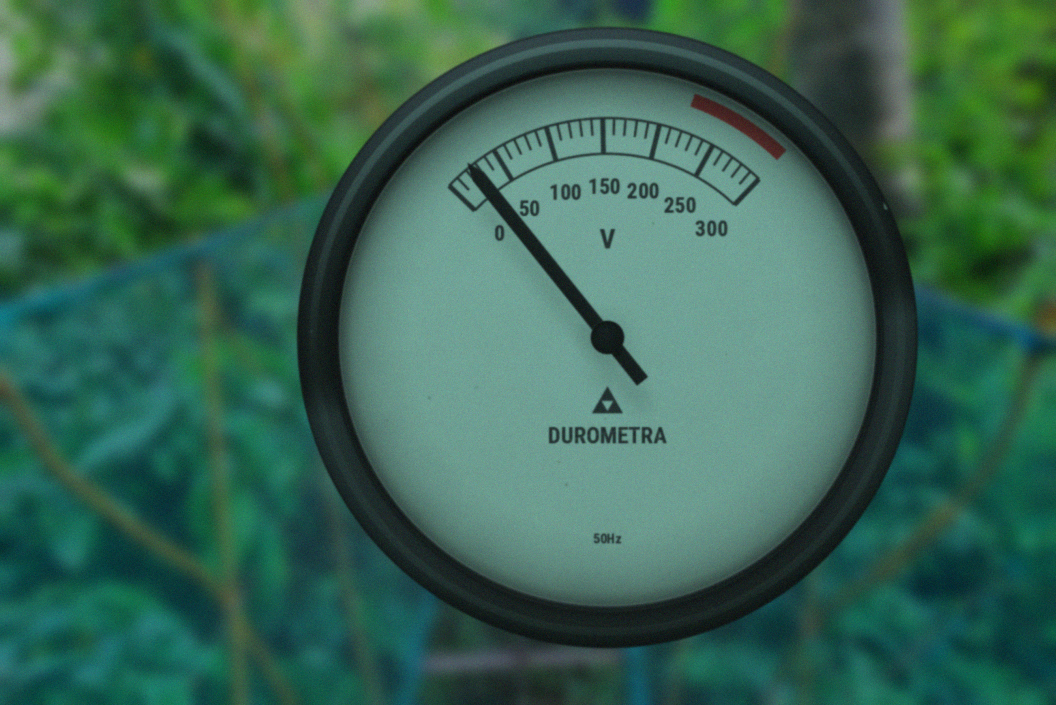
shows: value=25 unit=V
